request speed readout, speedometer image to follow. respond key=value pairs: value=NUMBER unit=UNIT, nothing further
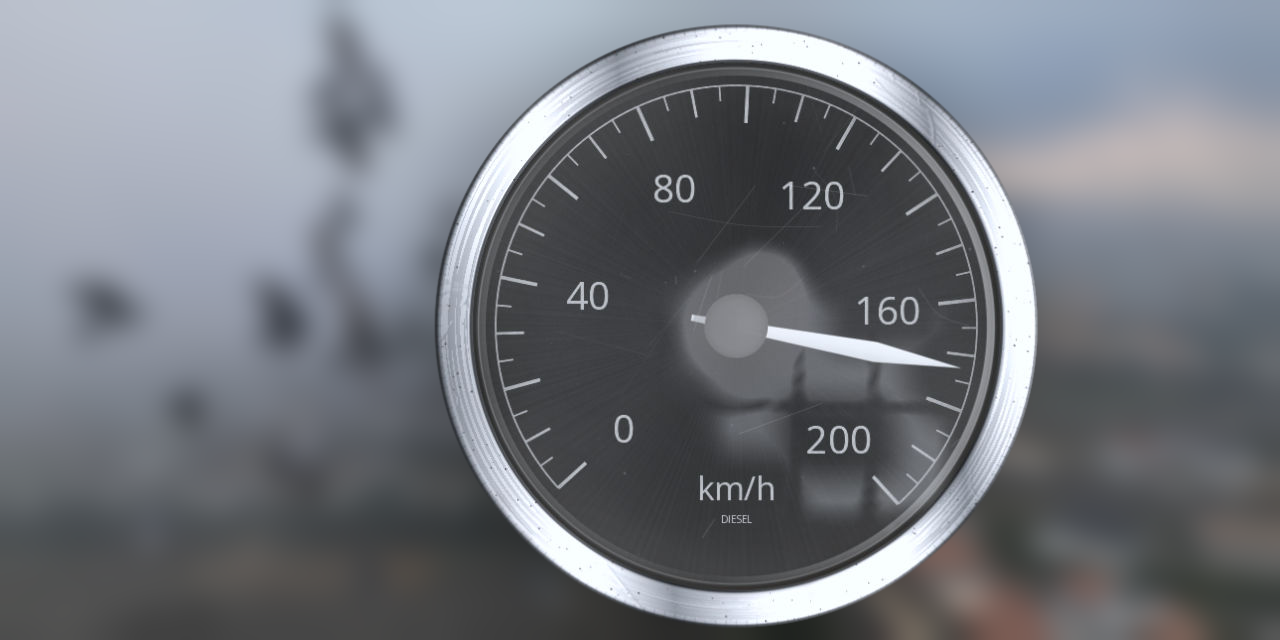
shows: value=172.5 unit=km/h
